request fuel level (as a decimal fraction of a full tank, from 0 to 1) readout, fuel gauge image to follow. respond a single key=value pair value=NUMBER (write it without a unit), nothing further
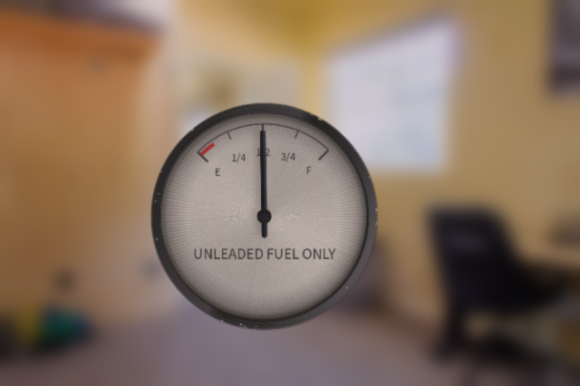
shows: value=0.5
